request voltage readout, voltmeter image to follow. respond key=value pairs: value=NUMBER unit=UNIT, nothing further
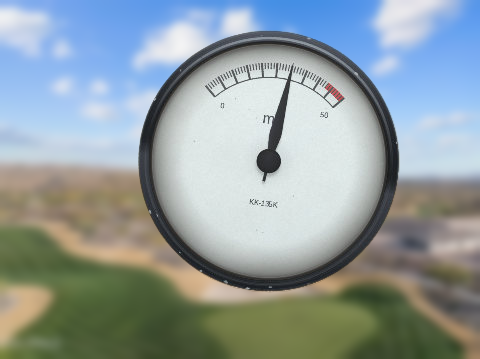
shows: value=30 unit=mV
